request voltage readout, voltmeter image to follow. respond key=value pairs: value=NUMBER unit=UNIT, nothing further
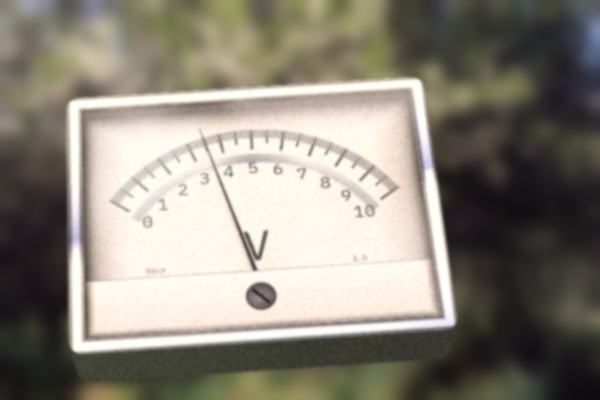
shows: value=3.5 unit=V
